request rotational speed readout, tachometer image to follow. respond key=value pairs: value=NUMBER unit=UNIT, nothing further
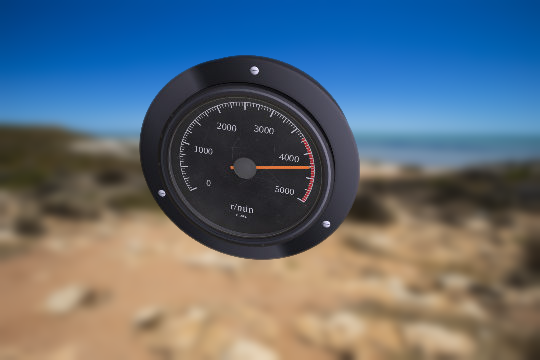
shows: value=4250 unit=rpm
